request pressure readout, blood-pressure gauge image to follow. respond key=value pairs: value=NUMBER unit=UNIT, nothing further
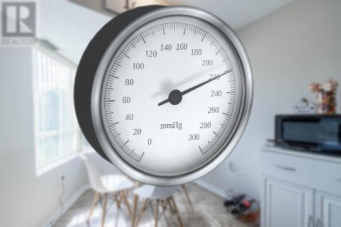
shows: value=220 unit=mmHg
